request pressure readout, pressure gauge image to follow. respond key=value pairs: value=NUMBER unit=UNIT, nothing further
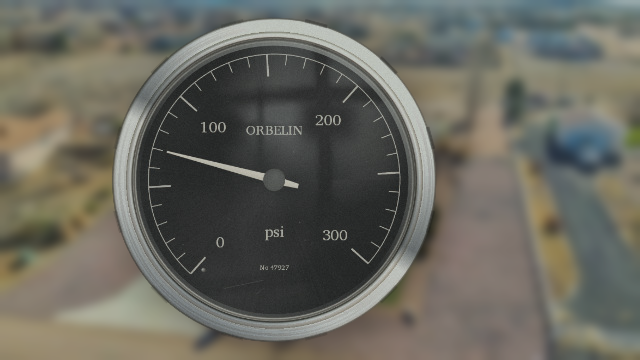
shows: value=70 unit=psi
